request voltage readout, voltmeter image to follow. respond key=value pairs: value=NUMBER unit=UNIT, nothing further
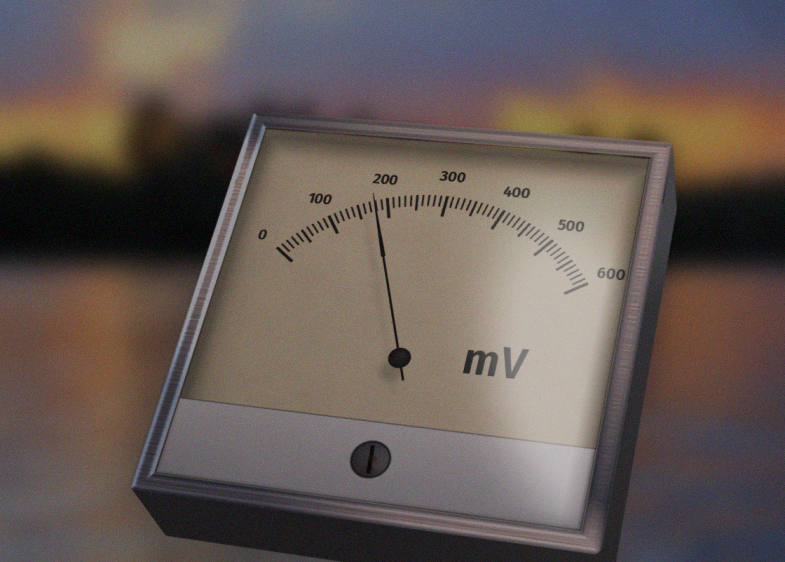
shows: value=180 unit=mV
